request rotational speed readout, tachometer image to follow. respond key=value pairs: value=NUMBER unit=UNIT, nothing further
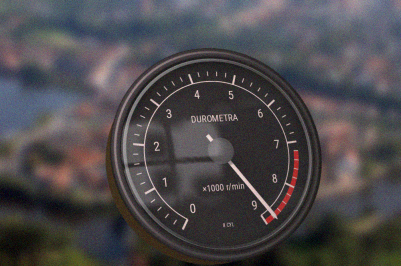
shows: value=8800 unit=rpm
